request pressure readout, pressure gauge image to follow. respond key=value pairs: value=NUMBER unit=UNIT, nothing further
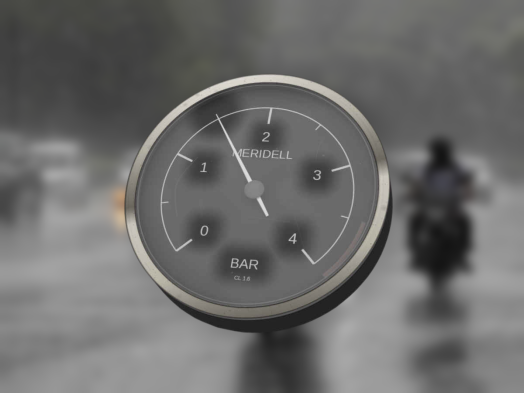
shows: value=1.5 unit=bar
